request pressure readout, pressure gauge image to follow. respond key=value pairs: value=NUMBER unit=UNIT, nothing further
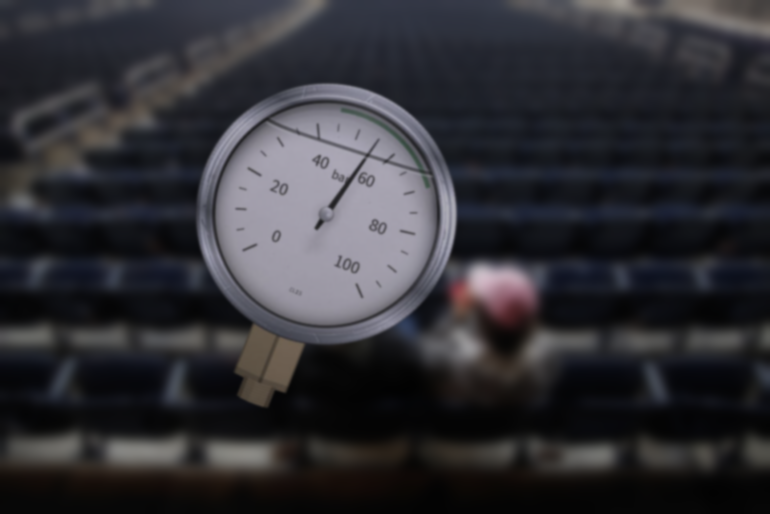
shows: value=55 unit=bar
